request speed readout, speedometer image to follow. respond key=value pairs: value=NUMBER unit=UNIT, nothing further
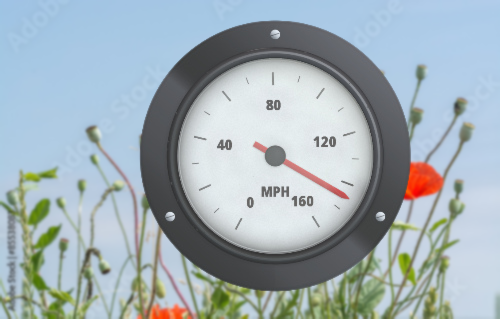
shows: value=145 unit=mph
